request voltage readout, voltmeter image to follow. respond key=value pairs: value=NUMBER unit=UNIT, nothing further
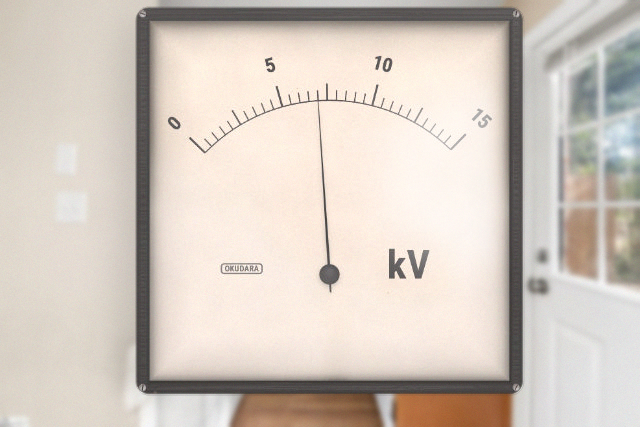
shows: value=7 unit=kV
